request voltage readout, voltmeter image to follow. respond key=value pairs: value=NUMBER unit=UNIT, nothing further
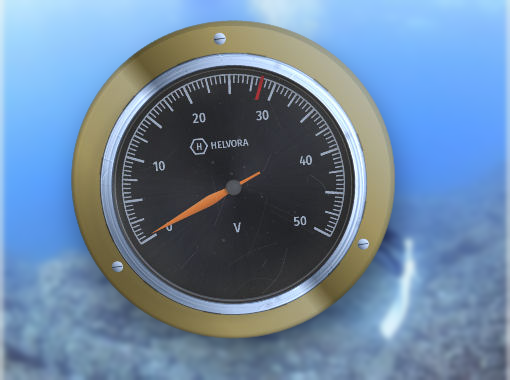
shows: value=0.5 unit=V
